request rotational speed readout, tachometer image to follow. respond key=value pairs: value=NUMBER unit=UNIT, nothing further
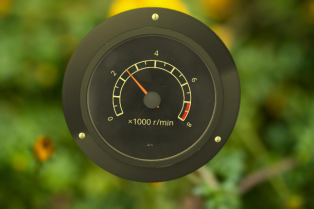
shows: value=2500 unit=rpm
